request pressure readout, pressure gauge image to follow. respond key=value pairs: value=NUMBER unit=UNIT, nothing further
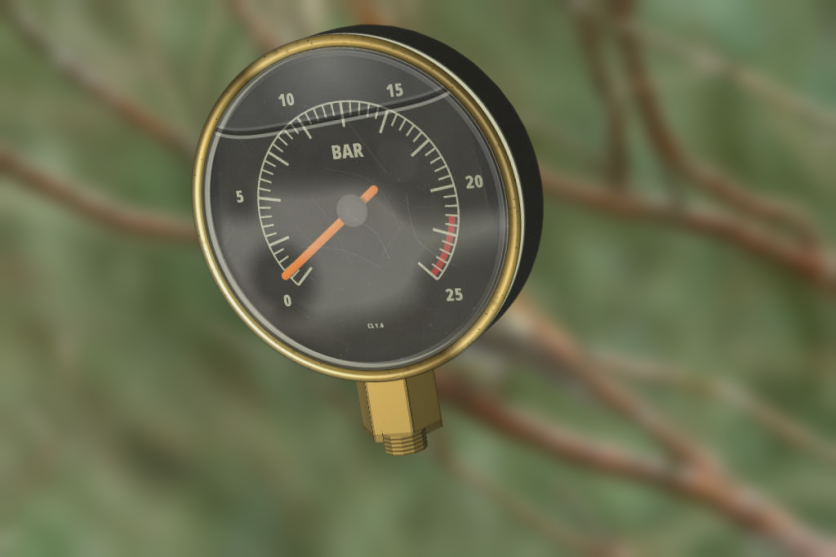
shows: value=0.75 unit=bar
